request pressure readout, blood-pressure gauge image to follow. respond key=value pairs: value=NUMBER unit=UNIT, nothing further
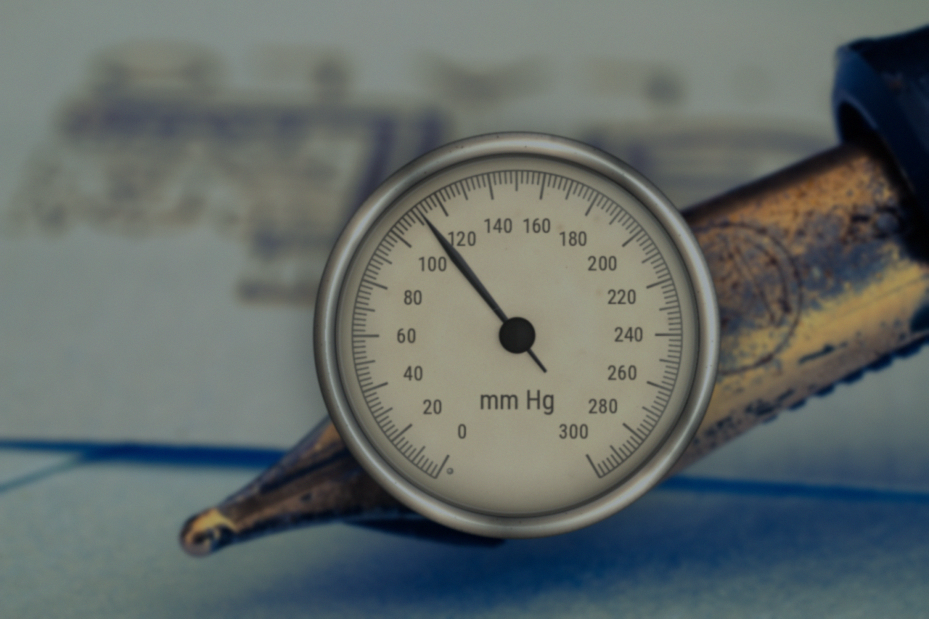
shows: value=112 unit=mmHg
